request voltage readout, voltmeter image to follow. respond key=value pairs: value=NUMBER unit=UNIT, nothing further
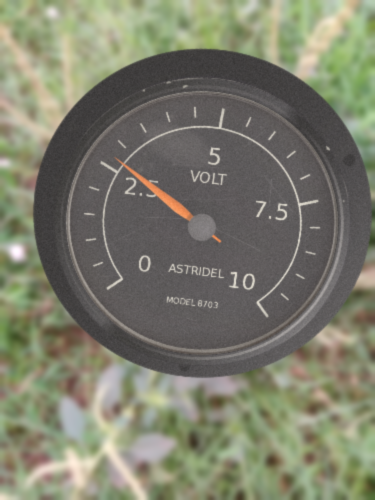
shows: value=2.75 unit=V
